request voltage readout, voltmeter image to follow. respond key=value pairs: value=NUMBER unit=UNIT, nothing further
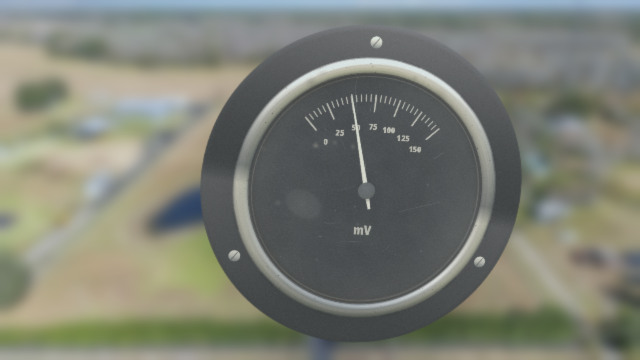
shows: value=50 unit=mV
